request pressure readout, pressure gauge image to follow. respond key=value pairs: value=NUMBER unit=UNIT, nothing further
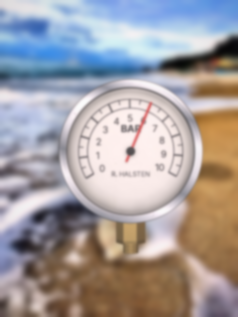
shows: value=6 unit=bar
